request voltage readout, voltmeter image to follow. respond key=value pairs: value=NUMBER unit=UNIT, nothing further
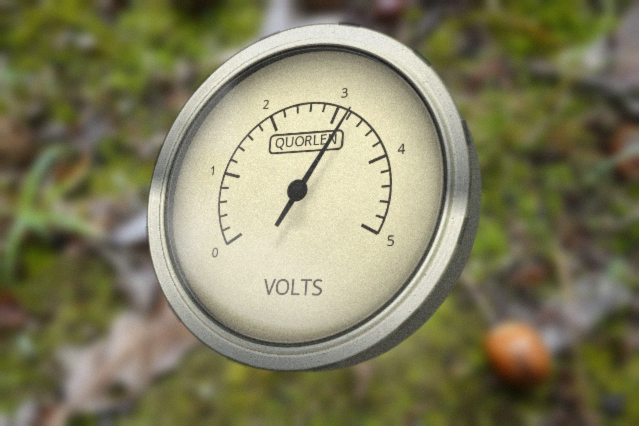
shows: value=3.2 unit=V
